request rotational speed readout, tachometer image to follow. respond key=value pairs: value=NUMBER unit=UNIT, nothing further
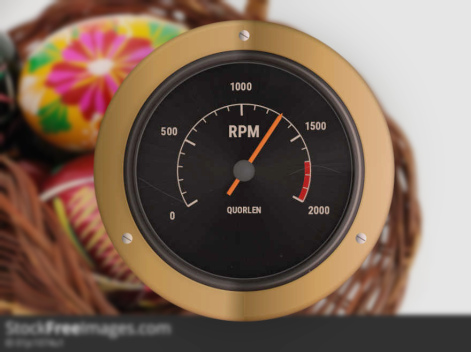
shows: value=1300 unit=rpm
